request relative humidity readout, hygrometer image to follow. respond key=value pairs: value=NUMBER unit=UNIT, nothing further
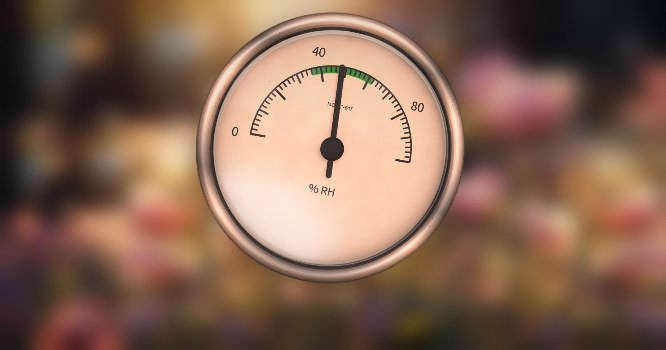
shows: value=48 unit=%
